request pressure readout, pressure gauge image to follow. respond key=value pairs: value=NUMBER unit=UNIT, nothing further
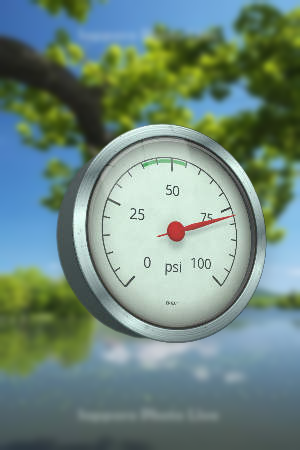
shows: value=77.5 unit=psi
